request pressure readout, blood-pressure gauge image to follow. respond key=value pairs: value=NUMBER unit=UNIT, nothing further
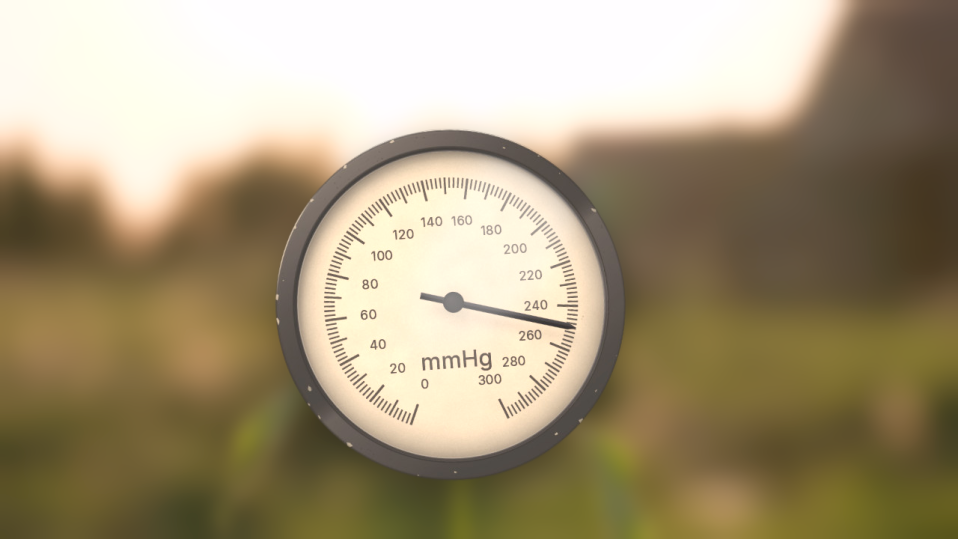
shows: value=250 unit=mmHg
